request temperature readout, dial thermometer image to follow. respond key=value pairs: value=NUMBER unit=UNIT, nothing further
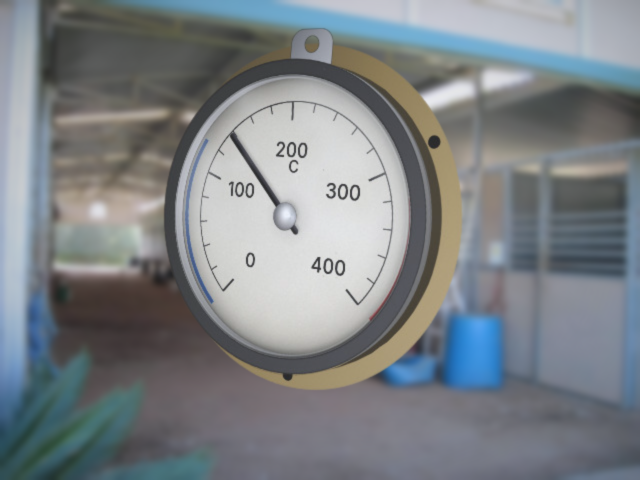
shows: value=140 unit=°C
